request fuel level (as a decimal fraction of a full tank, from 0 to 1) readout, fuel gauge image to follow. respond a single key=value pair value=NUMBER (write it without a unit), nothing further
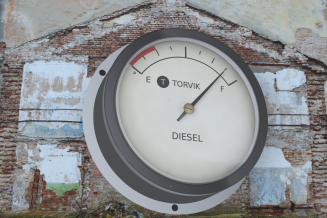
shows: value=0.875
